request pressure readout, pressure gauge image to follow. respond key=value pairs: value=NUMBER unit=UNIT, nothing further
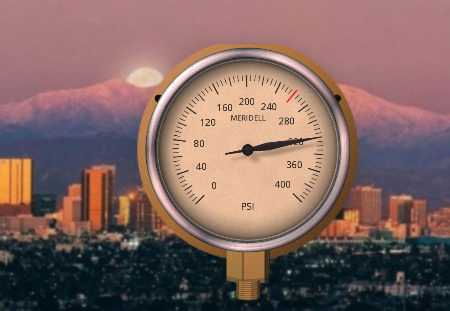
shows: value=320 unit=psi
